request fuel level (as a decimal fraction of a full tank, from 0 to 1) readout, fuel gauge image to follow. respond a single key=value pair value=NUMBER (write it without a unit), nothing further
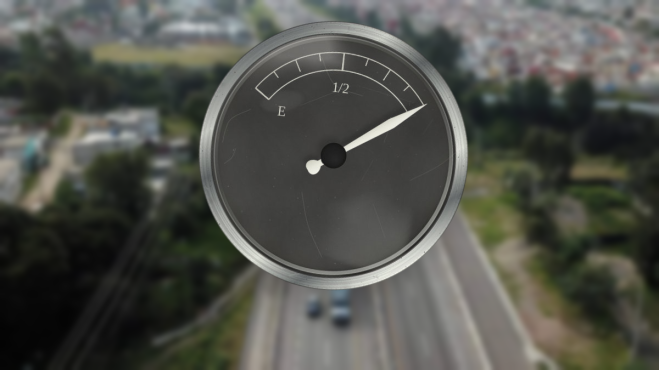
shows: value=1
